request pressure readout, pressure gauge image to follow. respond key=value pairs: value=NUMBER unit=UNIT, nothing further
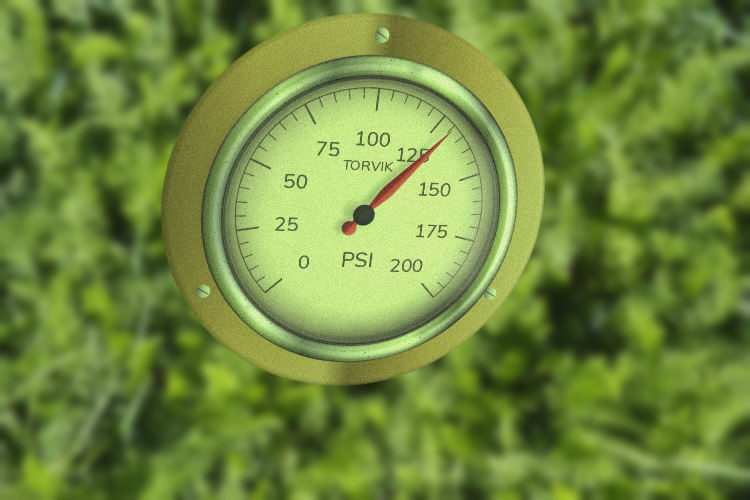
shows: value=130 unit=psi
